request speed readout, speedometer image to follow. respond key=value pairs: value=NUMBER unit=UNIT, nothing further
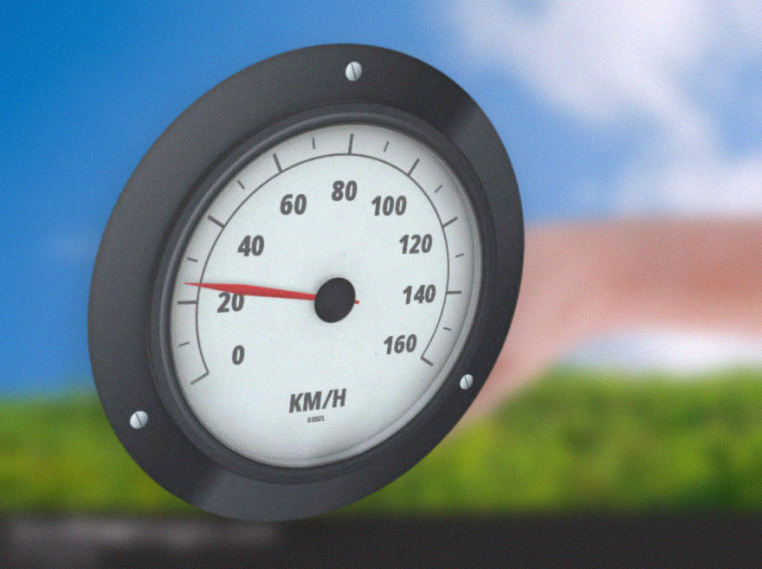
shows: value=25 unit=km/h
